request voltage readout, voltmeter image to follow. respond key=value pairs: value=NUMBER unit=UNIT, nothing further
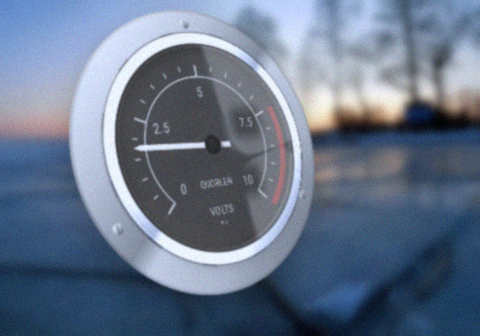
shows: value=1.75 unit=V
